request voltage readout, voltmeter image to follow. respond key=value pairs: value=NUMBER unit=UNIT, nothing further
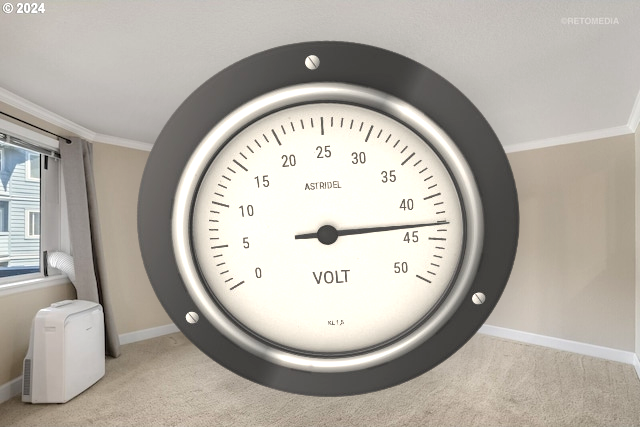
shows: value=43 unit=V
